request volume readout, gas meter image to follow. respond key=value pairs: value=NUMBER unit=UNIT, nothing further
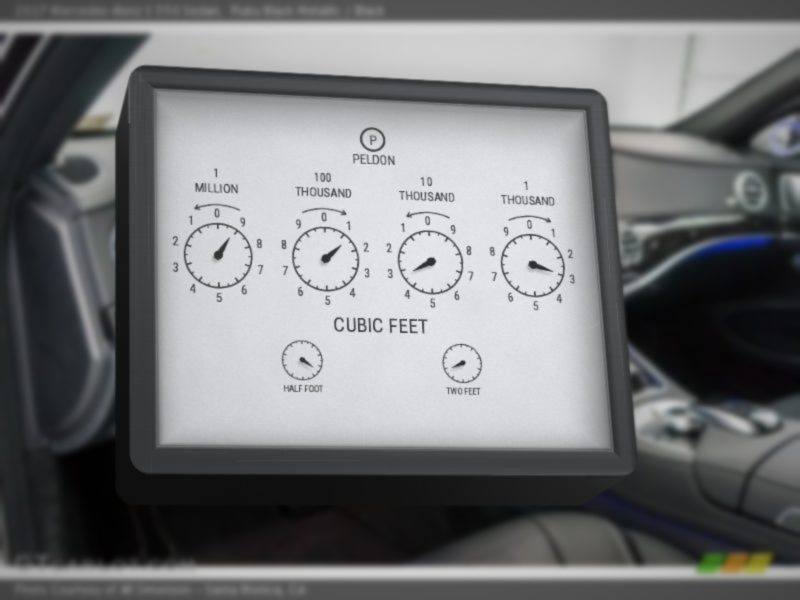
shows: value=913300 unit=ft³
